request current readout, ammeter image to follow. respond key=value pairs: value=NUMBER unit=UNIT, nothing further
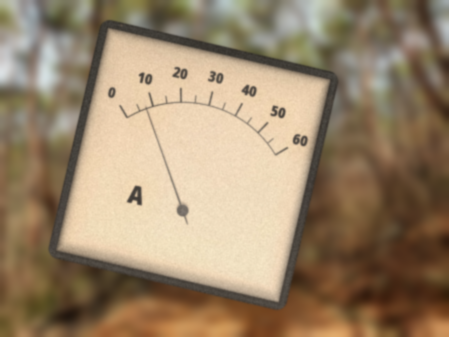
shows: value=7.5 unit=A
